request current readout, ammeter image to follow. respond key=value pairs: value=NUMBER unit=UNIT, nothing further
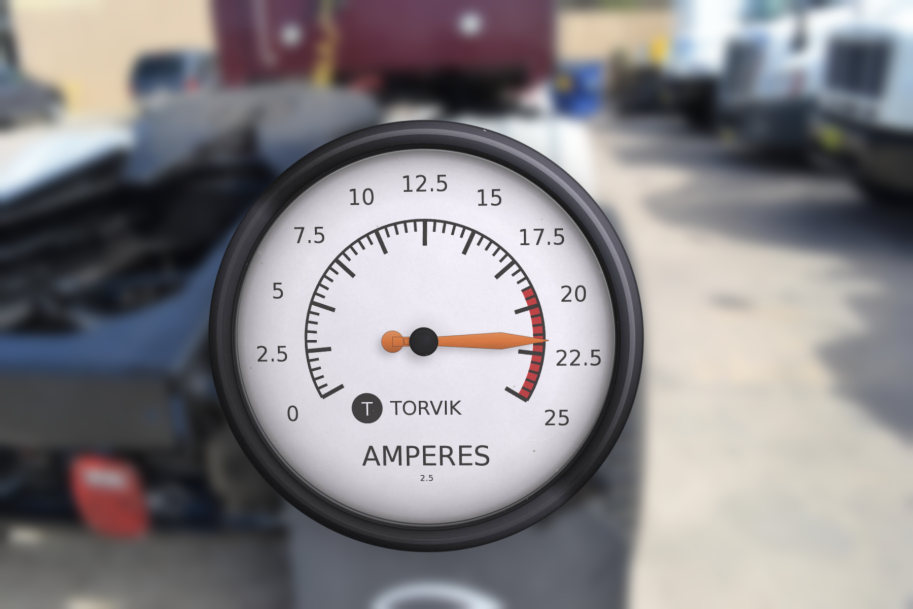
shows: value=21.75 unit=A
